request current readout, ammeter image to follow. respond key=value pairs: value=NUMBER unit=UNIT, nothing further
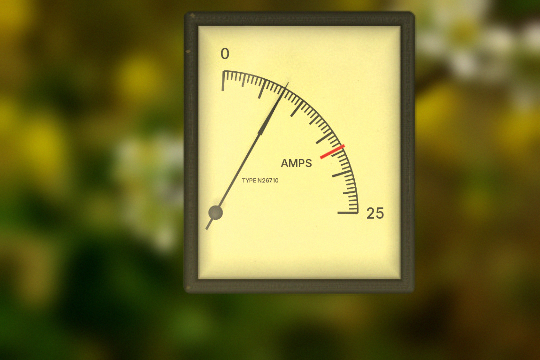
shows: value=7.5 unit=A
